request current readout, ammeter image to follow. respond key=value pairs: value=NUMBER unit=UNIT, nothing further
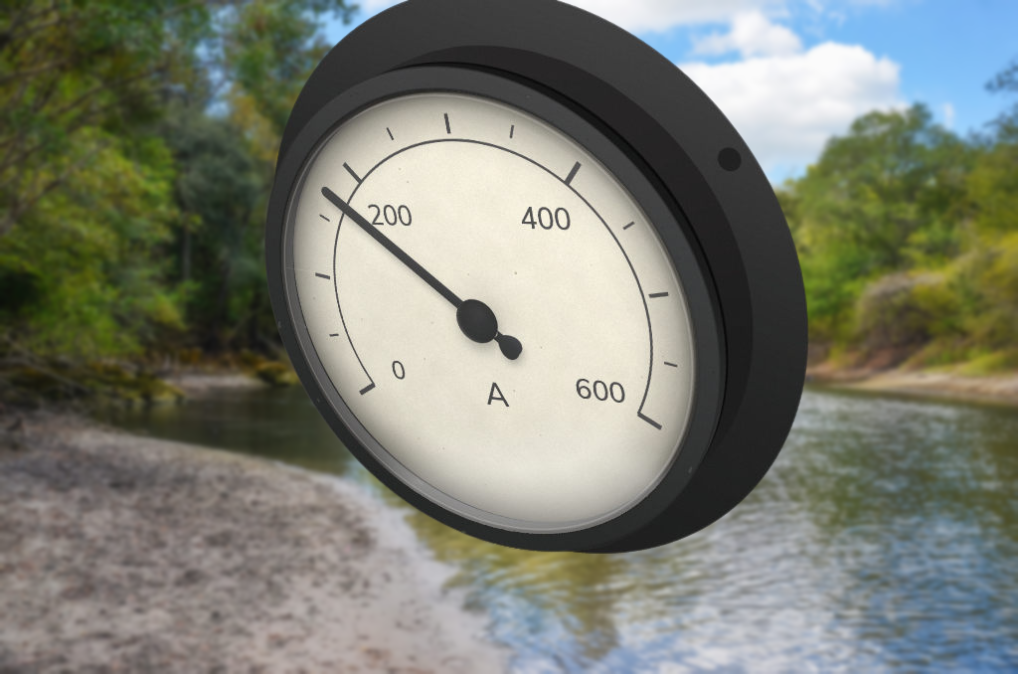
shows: value=175 unit=A
